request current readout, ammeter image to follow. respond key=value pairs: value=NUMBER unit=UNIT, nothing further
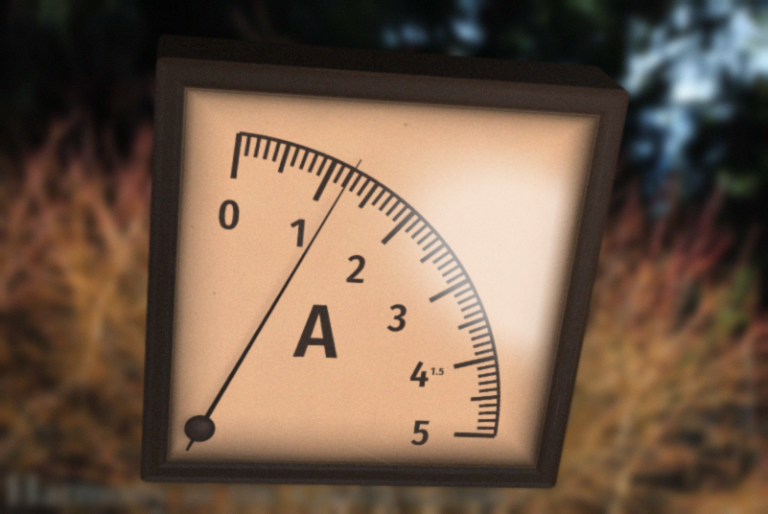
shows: value=1.2 unit=A
